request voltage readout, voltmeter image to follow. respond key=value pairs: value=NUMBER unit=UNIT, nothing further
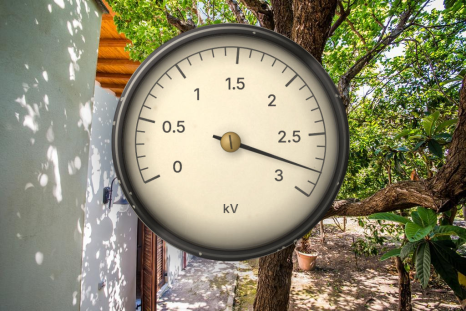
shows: value=2.8 unit=kV
